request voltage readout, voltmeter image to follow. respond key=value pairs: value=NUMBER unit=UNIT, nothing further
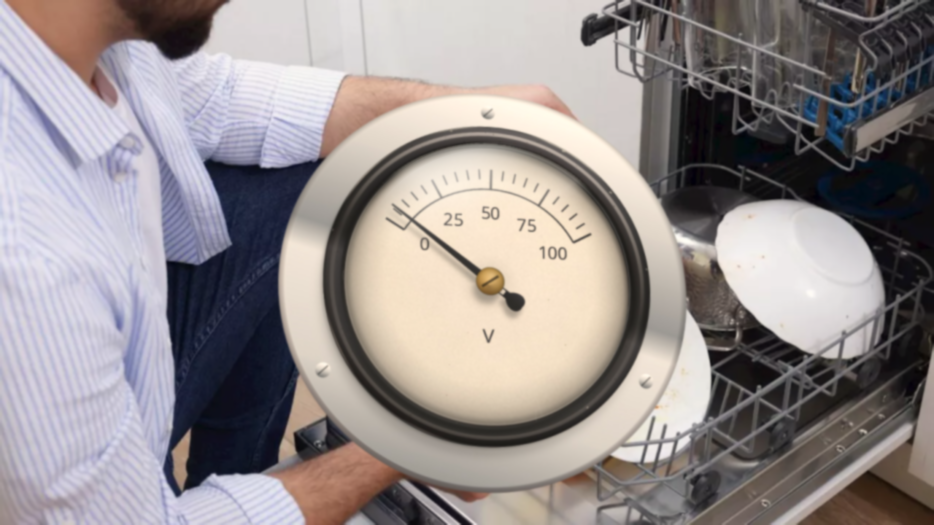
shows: value=5 unit=V
